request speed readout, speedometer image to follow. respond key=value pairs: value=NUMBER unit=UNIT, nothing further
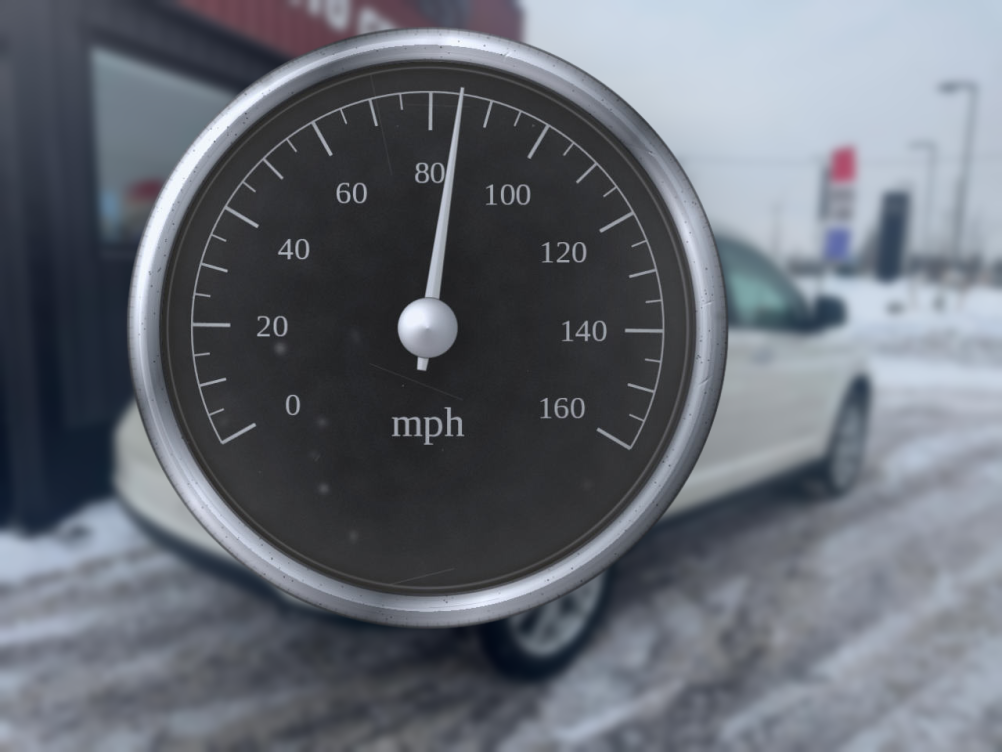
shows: value=85 unit=mph
